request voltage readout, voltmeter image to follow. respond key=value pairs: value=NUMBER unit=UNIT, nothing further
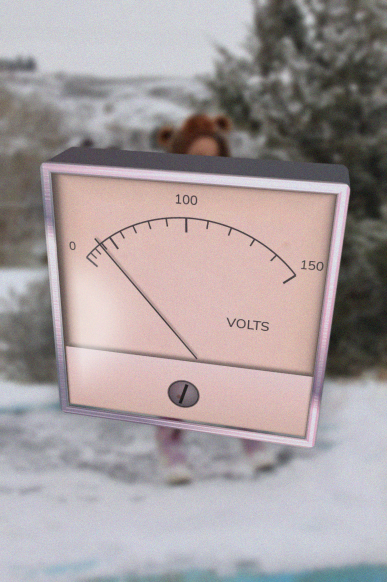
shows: value=40 unit=V
